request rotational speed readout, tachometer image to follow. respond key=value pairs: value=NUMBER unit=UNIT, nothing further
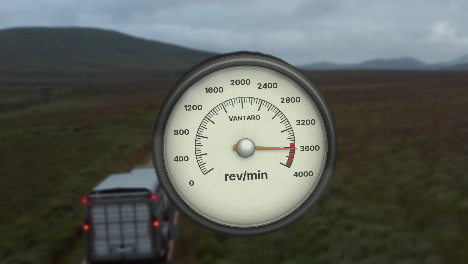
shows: value=3600 unit=rpm
